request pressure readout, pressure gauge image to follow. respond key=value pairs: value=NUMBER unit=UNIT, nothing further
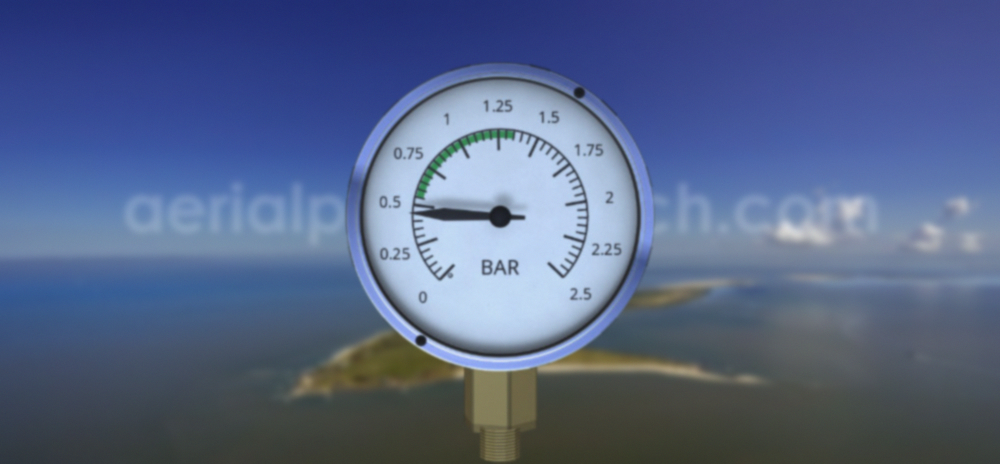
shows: value=0.45 unit=bar
